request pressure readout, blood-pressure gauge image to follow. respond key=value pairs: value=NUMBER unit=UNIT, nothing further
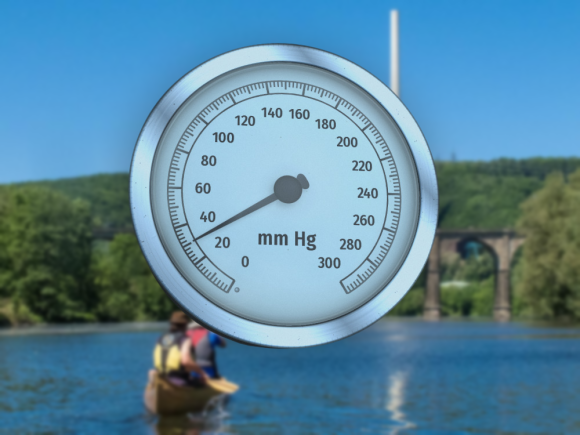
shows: value=30 unit=mmHg
